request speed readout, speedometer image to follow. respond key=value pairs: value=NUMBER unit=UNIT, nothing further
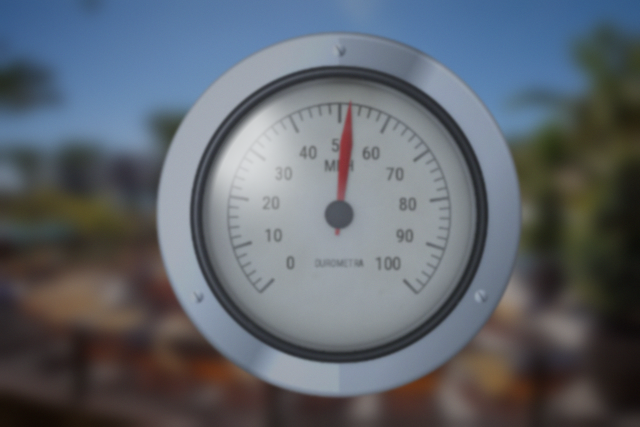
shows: value=52 unit=mph
